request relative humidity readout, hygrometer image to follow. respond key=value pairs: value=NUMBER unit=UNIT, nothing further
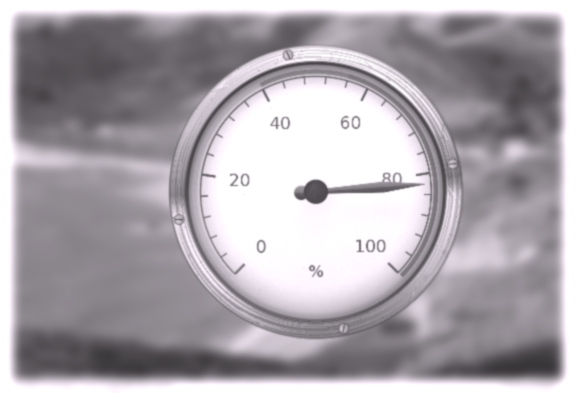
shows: value=82 unit=%
